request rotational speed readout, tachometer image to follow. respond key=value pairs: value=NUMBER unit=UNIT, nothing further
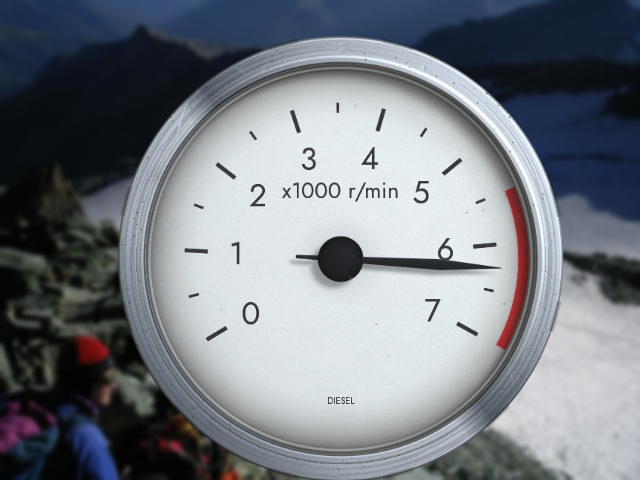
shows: value=6250 unit=rpm
